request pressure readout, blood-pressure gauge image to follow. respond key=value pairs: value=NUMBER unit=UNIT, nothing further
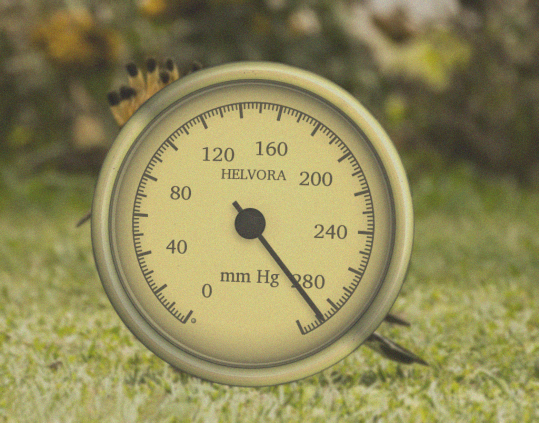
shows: value=288 unit=mmHg
